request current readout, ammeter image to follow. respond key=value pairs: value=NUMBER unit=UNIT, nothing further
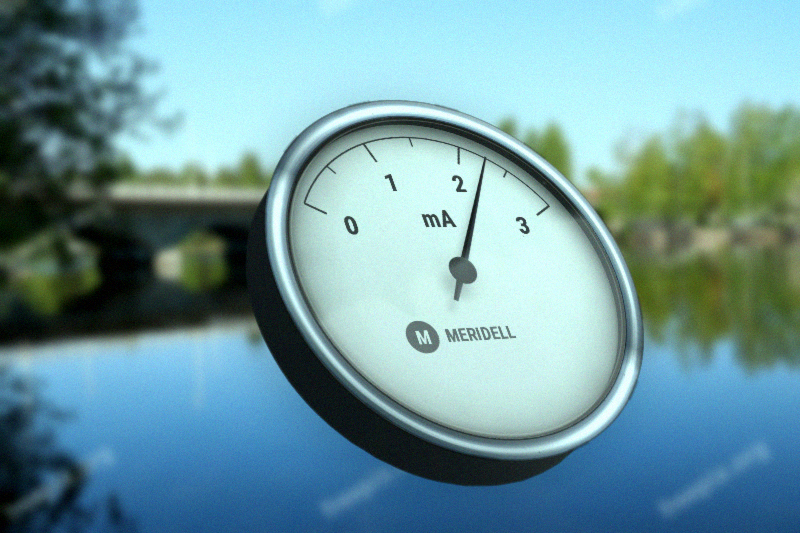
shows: value=2.25 unit=mA
